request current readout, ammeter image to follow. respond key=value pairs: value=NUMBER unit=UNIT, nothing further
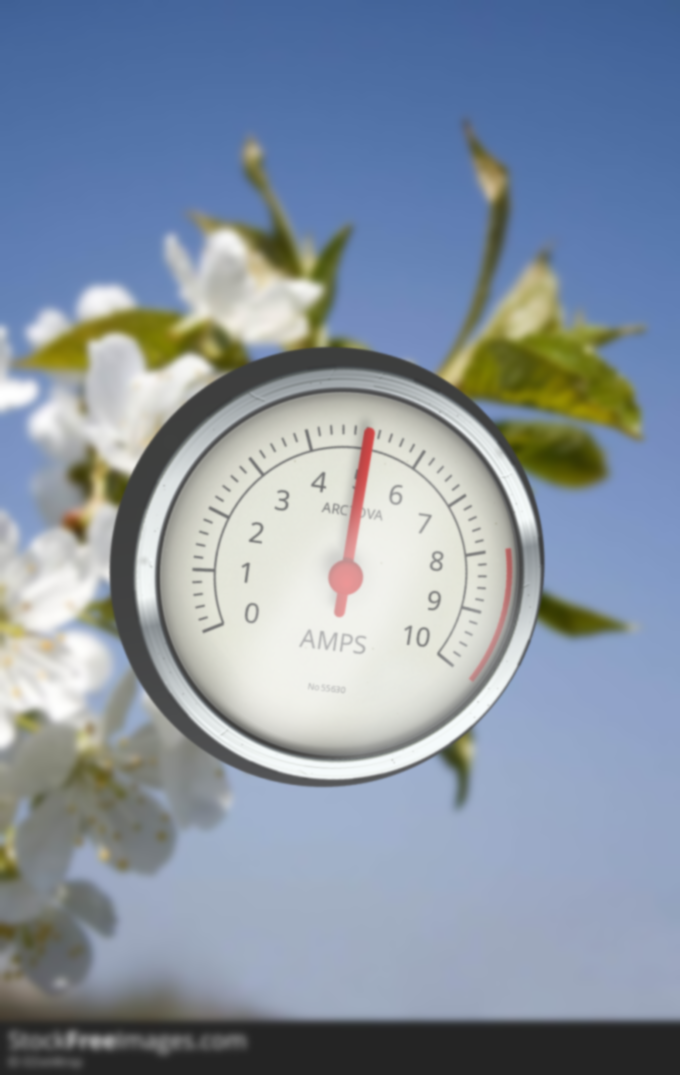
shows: value=5 unit=A
